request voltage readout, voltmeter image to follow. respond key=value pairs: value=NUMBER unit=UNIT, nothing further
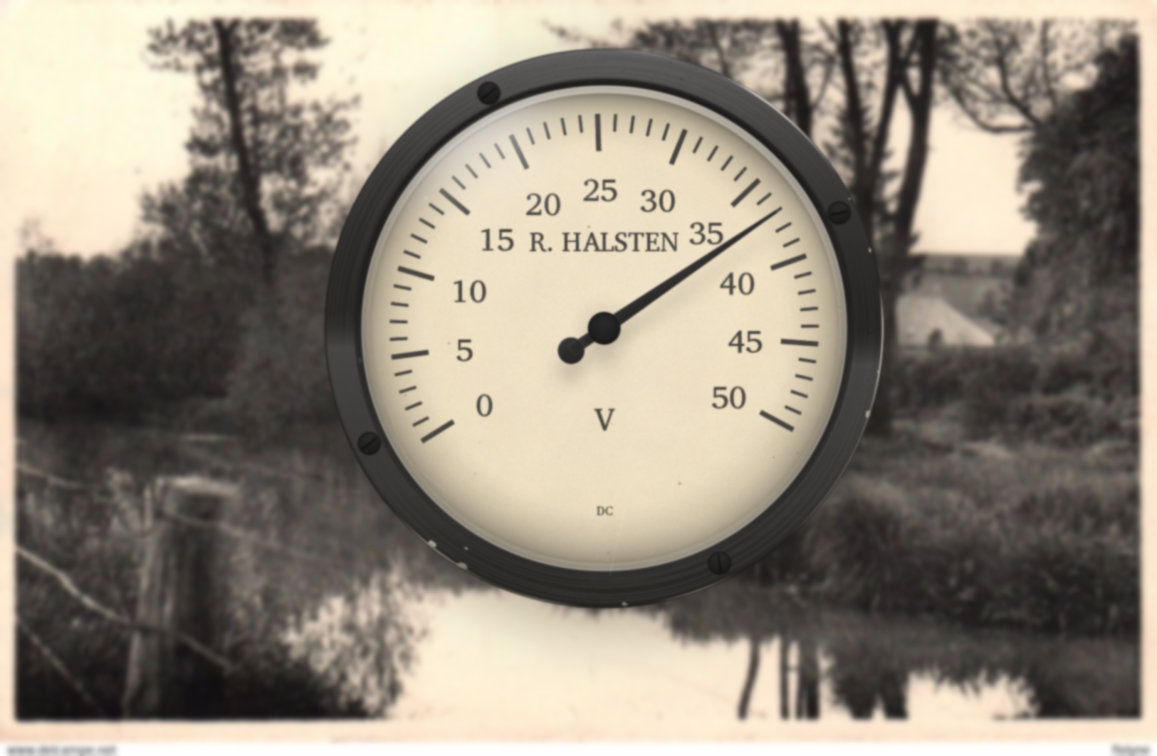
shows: value=37 unit=V
